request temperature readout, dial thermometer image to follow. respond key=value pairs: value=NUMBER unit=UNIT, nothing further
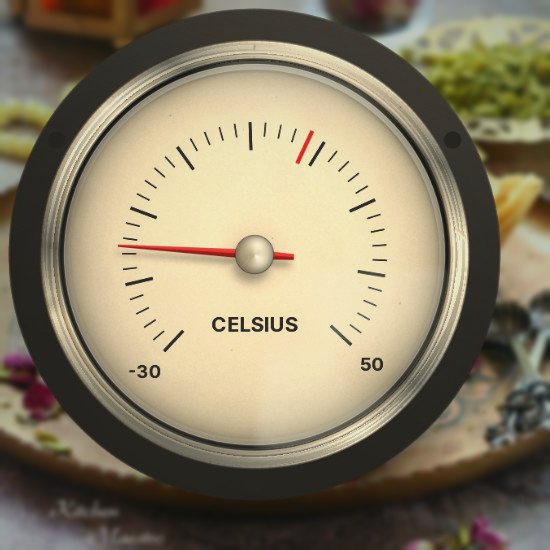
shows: value=-15 unit=°C
